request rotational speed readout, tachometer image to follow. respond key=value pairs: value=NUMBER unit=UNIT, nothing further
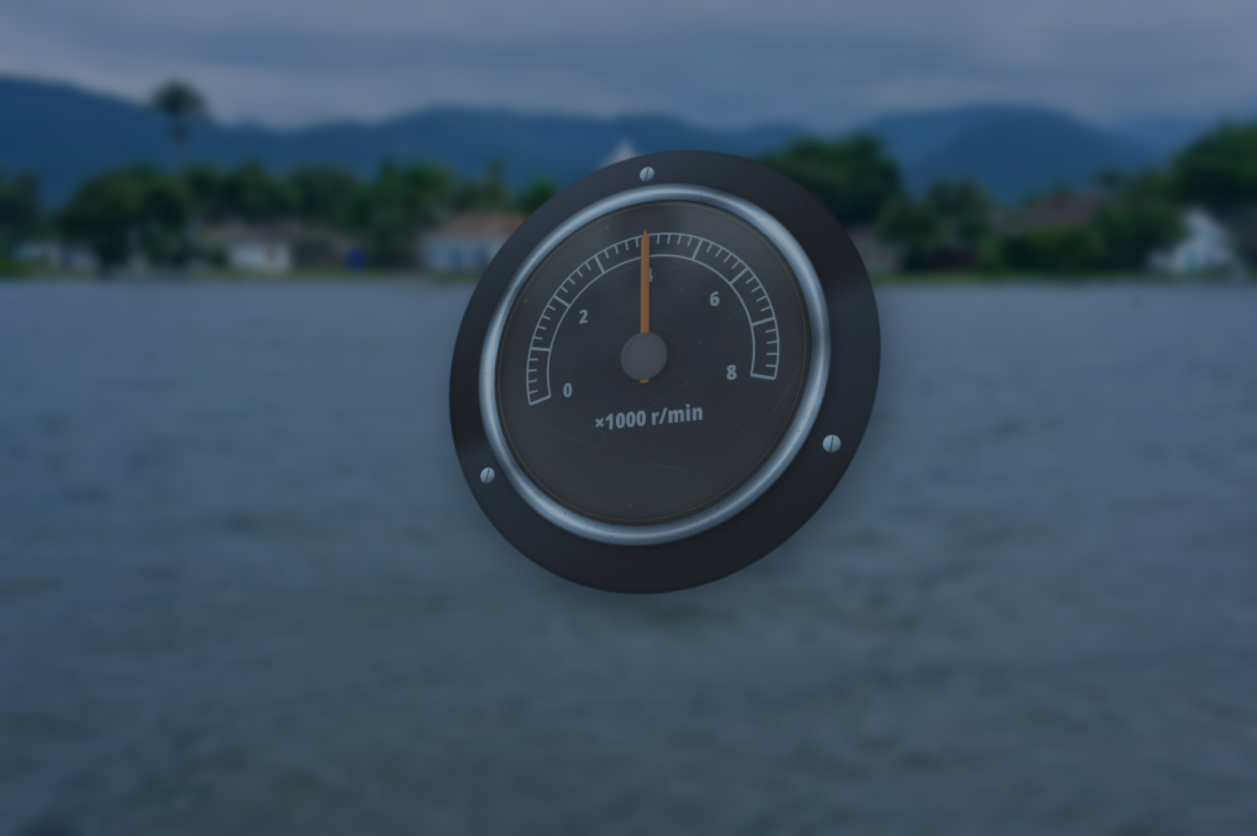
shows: value=4000 unit=rpm
